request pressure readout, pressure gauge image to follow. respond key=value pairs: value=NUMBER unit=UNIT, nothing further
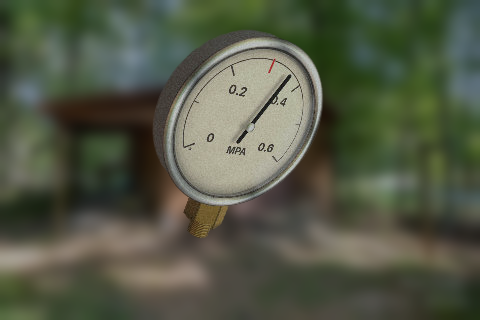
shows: value=0.35 unit=MPa
